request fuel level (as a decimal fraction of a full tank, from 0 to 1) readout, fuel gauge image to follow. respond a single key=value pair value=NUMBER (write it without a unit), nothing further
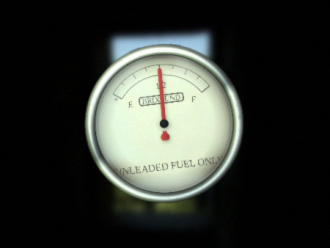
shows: value=0.5
